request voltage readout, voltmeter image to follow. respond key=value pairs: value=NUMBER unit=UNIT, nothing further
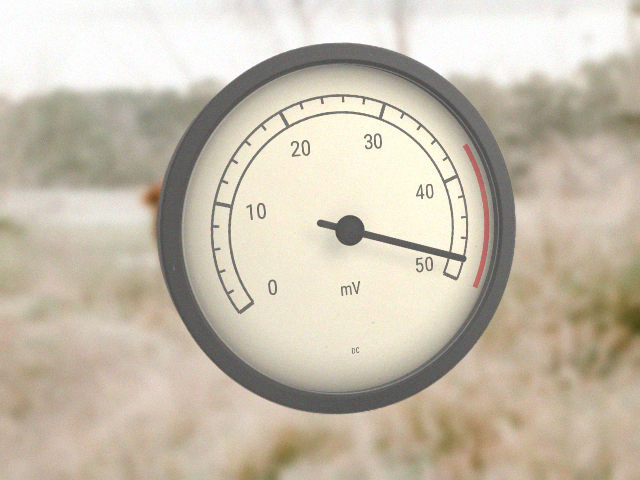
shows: value=48 unit=mV
